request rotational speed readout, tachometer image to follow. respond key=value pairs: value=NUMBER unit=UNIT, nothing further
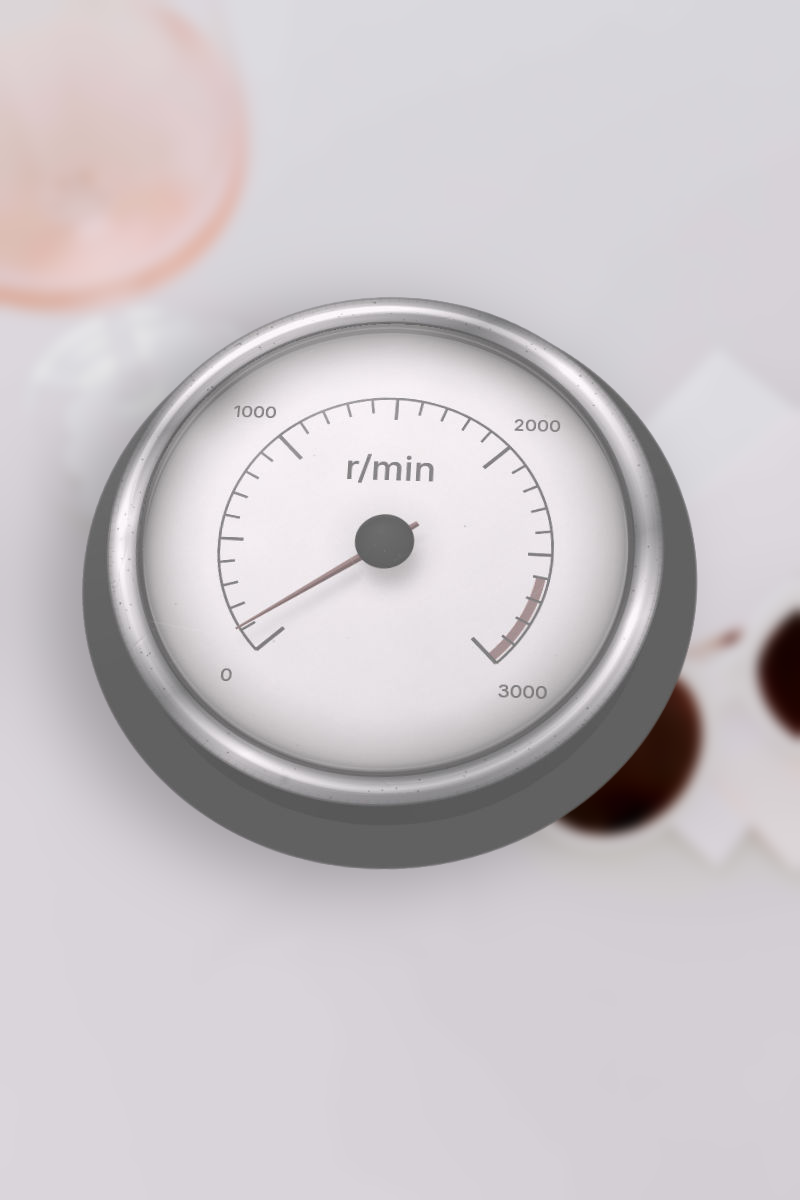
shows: value=100 unit=rpm
